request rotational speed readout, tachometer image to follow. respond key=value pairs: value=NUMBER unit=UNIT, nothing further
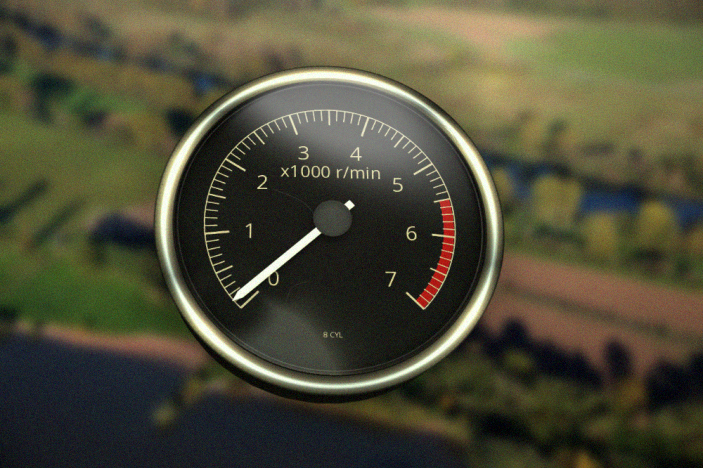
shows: value=100 unit=rpm
